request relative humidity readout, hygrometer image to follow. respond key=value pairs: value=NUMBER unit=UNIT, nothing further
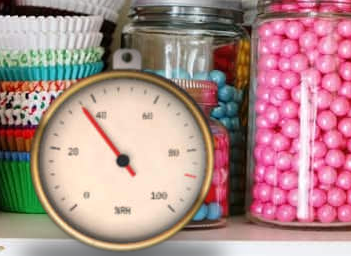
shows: value=36 unit=%
